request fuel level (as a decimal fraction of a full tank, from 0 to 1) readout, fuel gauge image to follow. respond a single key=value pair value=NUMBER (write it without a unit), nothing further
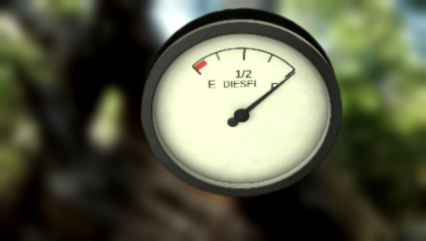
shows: value=1
